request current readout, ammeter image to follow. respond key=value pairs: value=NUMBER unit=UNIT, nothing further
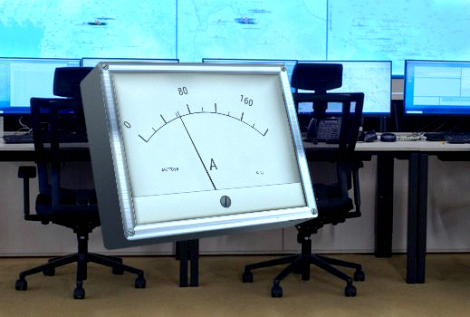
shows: value=60 unit=A
